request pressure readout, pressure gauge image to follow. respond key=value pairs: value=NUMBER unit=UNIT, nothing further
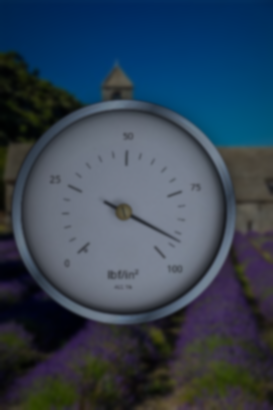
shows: value=92.5 unit=psi
